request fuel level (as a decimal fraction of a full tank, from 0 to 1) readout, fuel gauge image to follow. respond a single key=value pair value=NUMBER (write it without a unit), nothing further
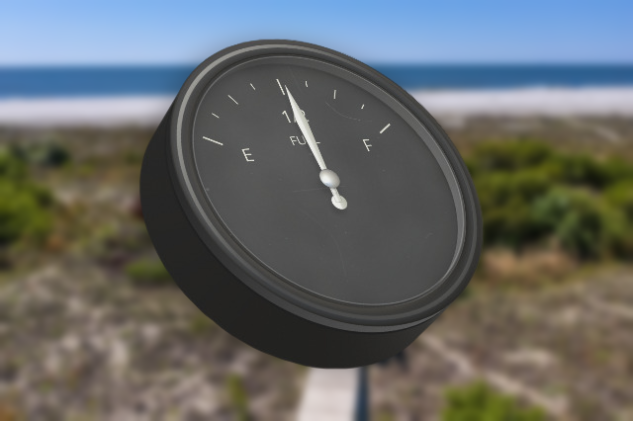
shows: value=0.5
